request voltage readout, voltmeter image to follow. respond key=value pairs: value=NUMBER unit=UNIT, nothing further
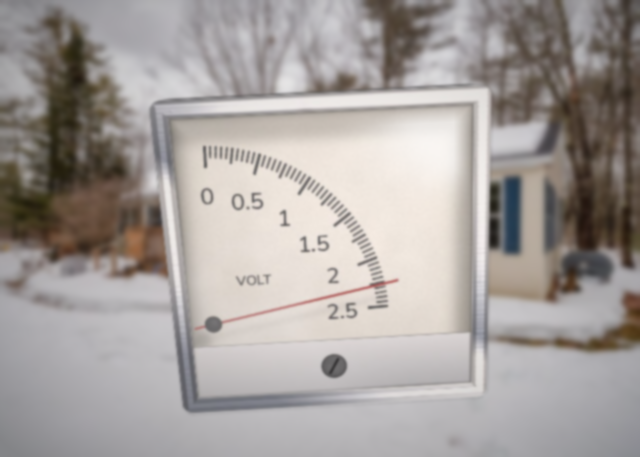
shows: value=2.25 unit=V
